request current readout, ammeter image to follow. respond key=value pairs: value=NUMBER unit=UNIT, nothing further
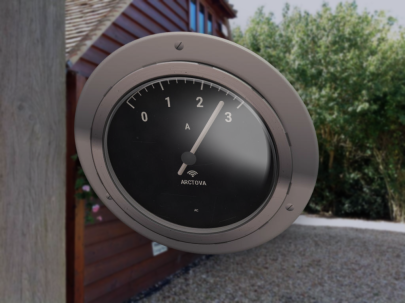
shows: value=2.6 unit=A
